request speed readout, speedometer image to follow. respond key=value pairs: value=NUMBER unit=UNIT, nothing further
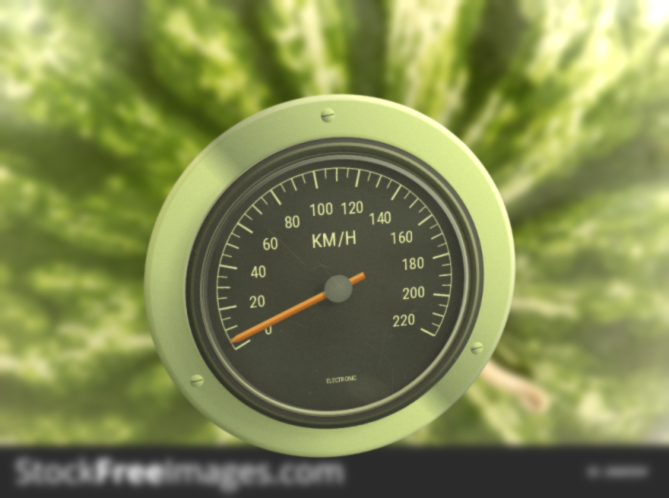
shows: value=5 unit=km/h
